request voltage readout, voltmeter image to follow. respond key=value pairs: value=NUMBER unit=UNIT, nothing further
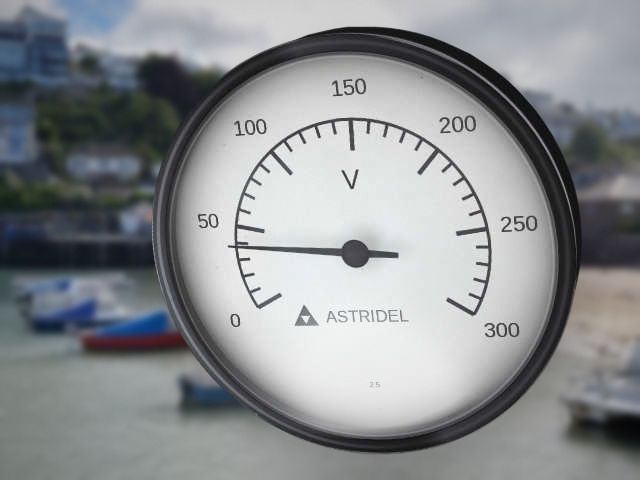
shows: value=40 unit=V
